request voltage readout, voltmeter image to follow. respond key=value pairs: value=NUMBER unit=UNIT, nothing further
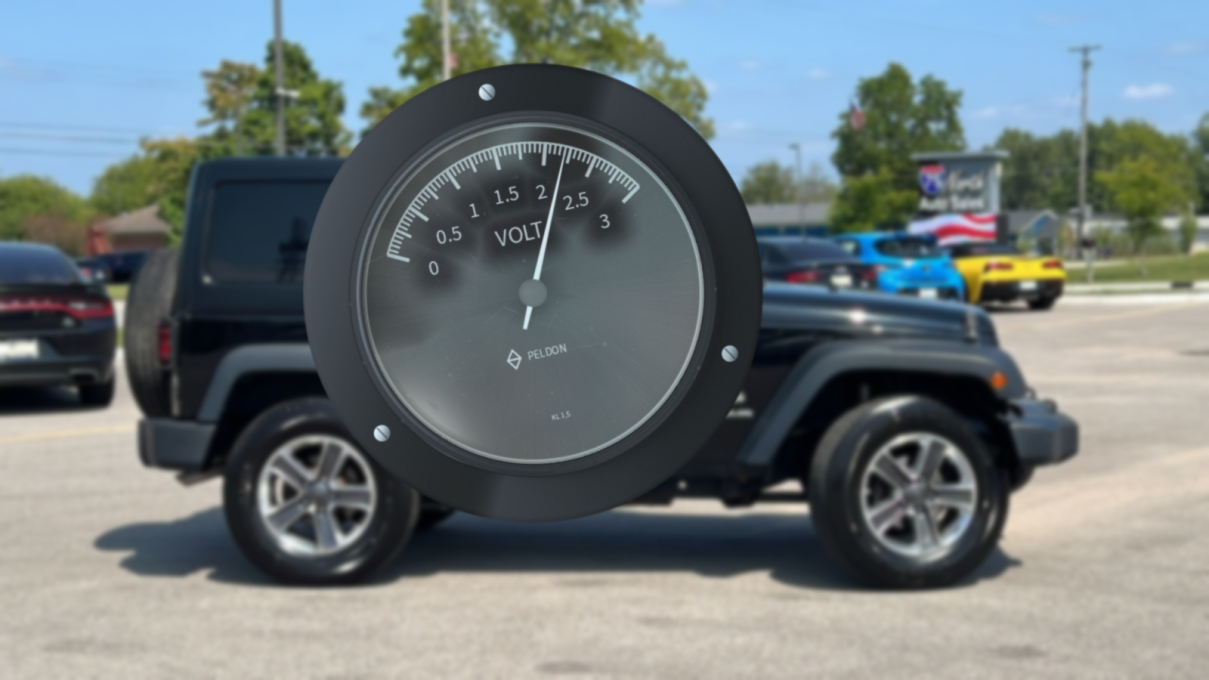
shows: value=2.2 unit=V
